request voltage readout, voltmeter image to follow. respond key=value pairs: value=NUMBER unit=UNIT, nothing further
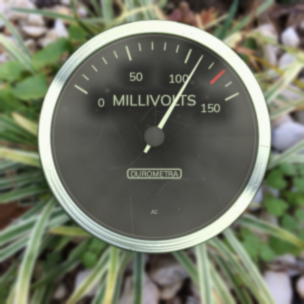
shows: value=110 unit=mV
